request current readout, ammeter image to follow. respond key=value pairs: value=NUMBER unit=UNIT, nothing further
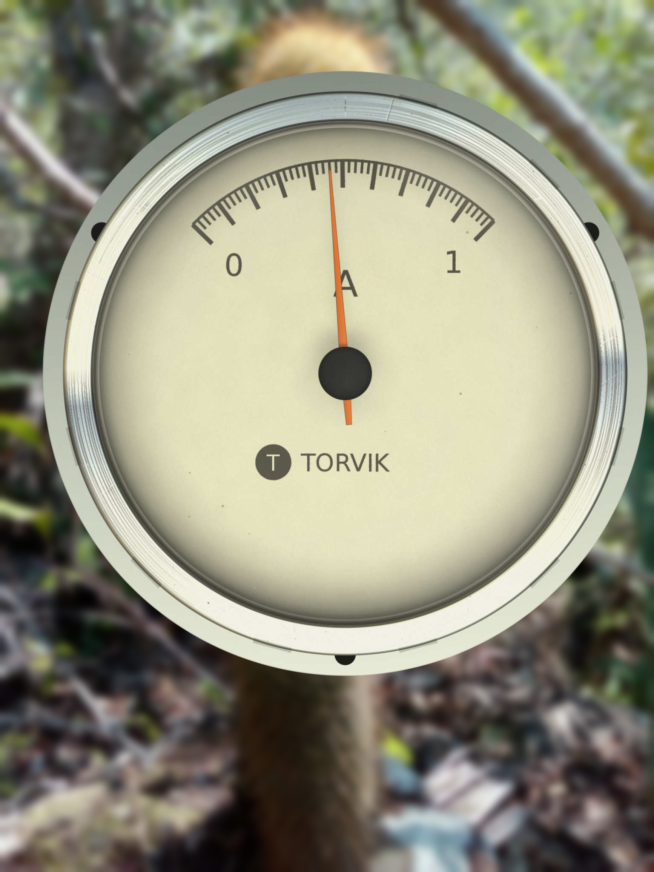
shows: value=0.46 unit=A
